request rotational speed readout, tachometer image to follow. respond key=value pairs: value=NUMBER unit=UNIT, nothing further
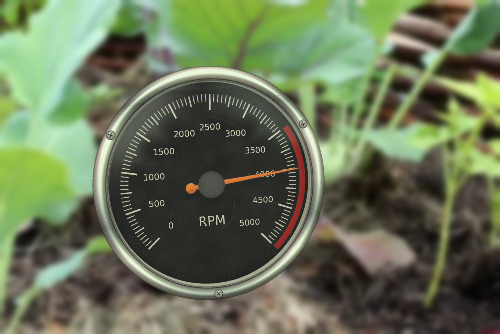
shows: value=4000 unit=rpm
